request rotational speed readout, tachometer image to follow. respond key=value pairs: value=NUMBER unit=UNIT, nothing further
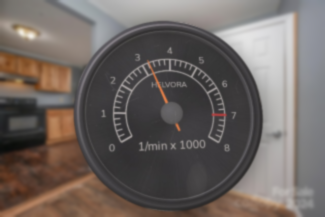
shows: value=3200 unit=rpm
